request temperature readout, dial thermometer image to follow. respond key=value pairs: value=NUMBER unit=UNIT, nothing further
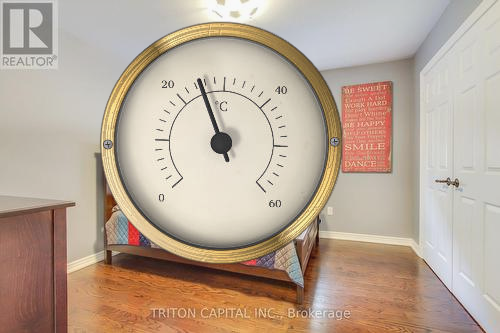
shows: value=25 unit=°C
